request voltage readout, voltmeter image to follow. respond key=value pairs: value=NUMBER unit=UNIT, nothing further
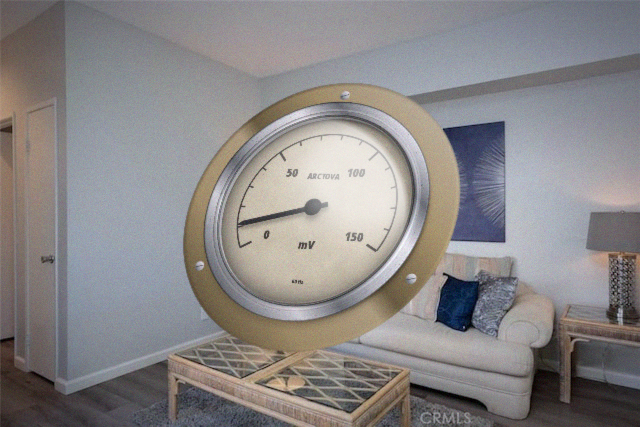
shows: value=10 unit=mV
